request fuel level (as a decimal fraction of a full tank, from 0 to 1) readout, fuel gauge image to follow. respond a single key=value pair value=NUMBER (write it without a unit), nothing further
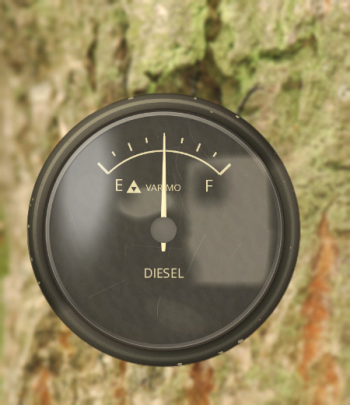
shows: value=0.5
